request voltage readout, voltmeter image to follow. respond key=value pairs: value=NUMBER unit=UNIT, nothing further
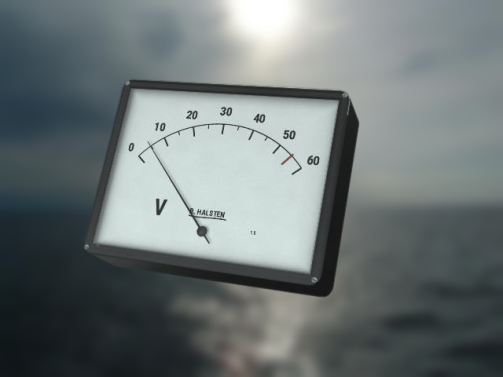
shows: value=5 unit=V
